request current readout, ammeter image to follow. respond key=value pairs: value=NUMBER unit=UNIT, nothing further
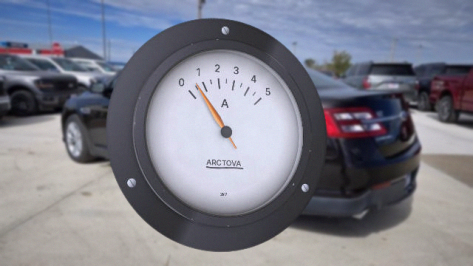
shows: value=0.5 unit=A
